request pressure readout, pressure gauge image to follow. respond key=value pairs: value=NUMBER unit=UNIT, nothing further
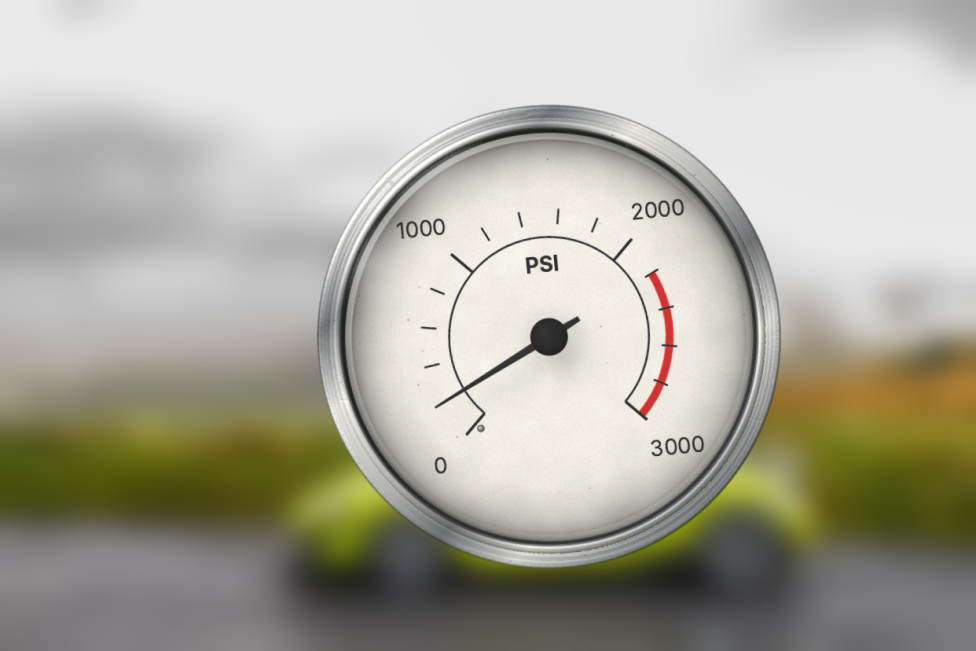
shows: value=200 unit=psi
